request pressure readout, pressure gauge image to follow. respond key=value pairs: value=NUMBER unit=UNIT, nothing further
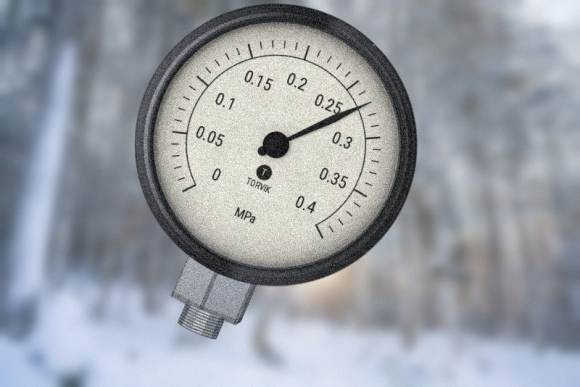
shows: value=0.27 unit=MPa
